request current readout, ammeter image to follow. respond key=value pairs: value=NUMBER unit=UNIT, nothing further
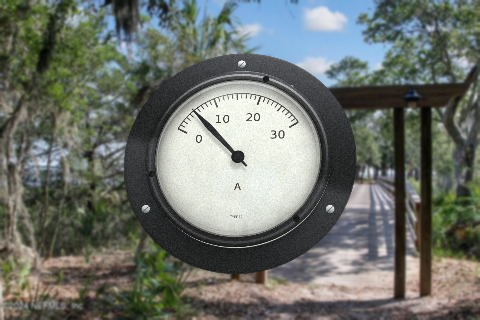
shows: value=5 unit=A
